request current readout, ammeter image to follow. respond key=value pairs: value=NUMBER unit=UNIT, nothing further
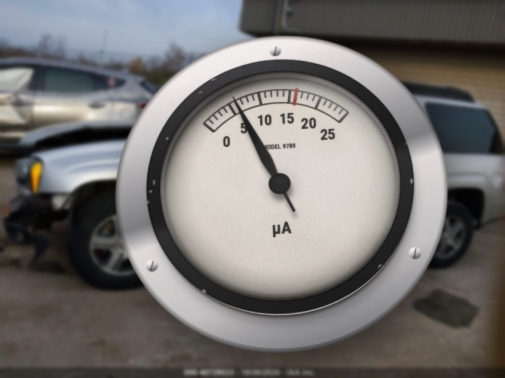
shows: value=6 unit=µA
